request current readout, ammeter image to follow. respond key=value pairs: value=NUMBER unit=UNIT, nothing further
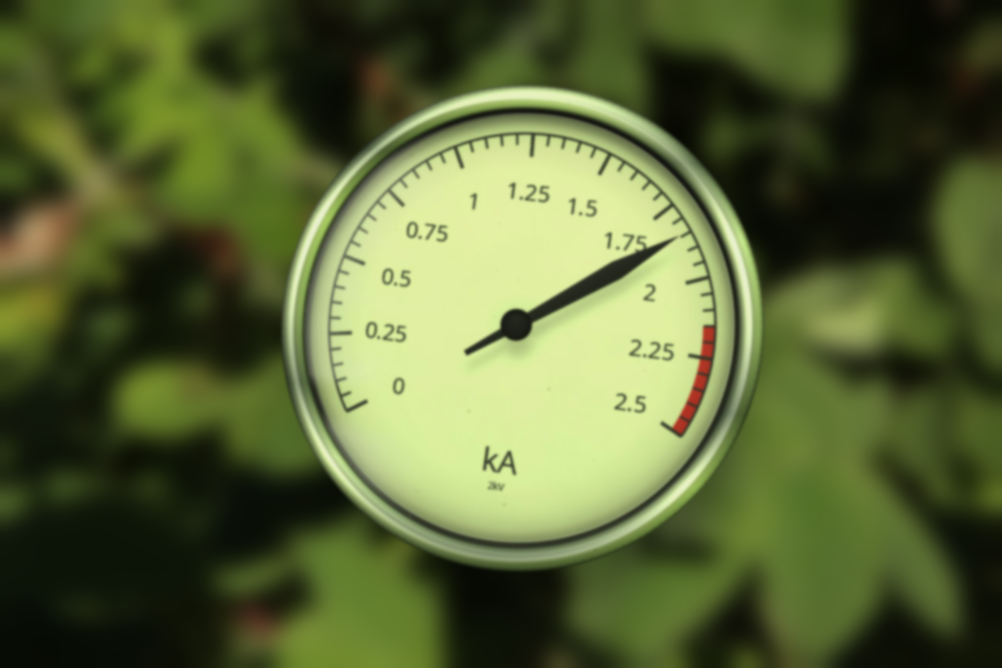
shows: value=1.85 unit=kA
